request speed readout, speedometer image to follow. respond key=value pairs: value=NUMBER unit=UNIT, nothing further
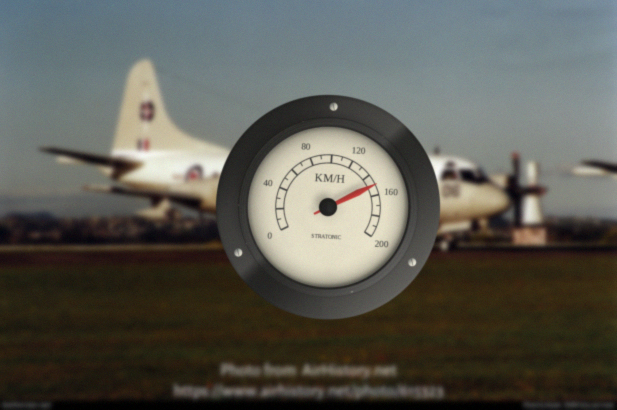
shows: value=150 unit=km/h
